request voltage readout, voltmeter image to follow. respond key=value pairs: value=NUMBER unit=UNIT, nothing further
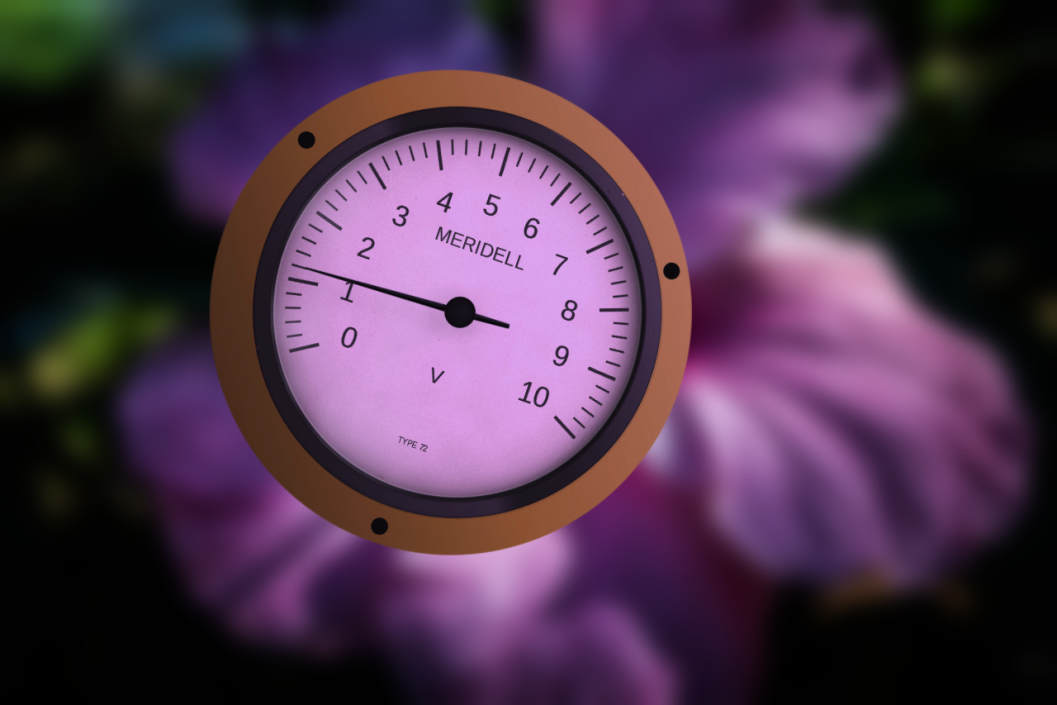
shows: value=1.2 unit=V
